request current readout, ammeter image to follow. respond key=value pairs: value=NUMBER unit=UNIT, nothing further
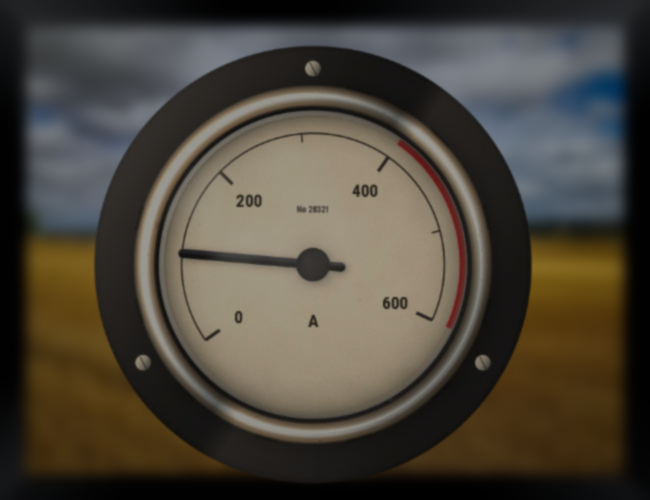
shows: value=100 unit=A
